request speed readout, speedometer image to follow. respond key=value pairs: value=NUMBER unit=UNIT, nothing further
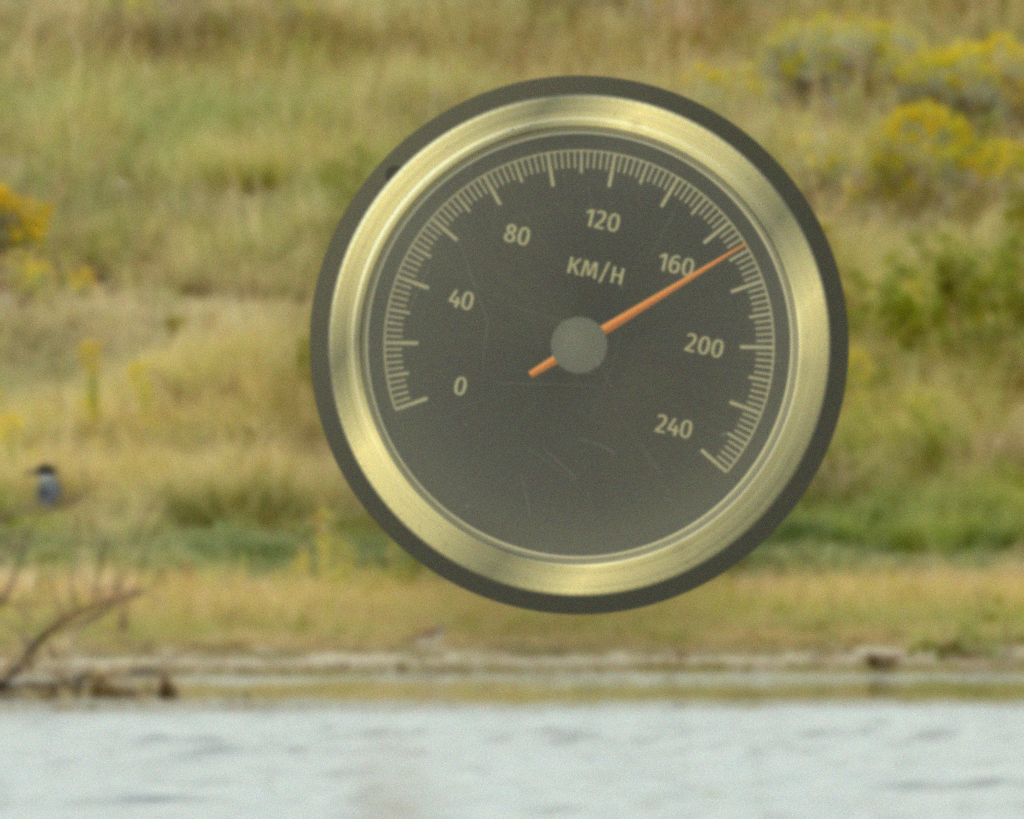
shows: value=168 unit=km/h
